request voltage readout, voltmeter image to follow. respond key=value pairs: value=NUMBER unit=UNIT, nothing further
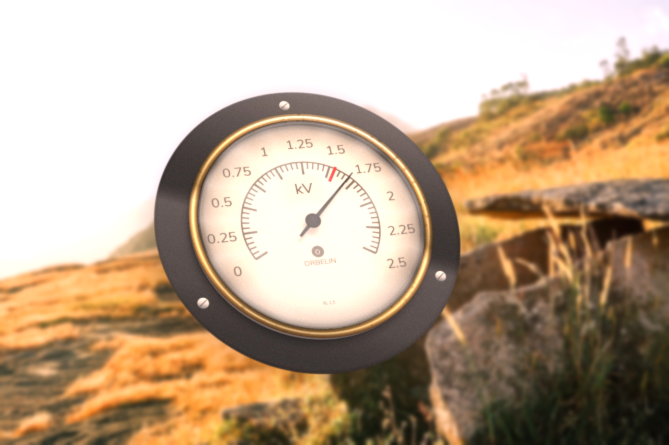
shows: value=1.7 unit=kV
